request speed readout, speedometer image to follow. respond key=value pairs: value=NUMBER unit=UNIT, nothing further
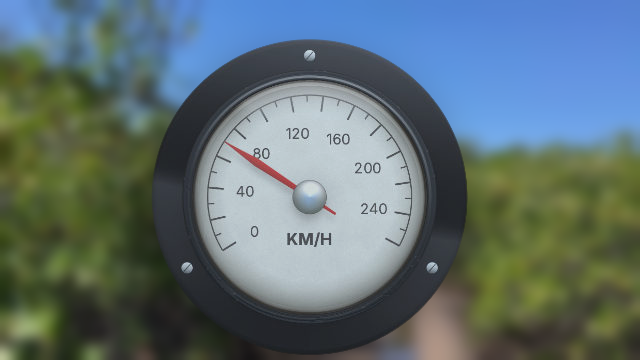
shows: value=70 unit=km/h
